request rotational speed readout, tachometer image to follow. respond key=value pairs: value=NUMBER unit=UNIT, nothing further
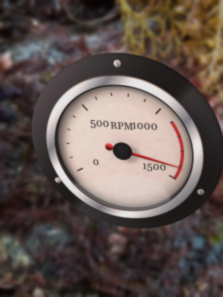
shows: value=1400 unit=rpm
